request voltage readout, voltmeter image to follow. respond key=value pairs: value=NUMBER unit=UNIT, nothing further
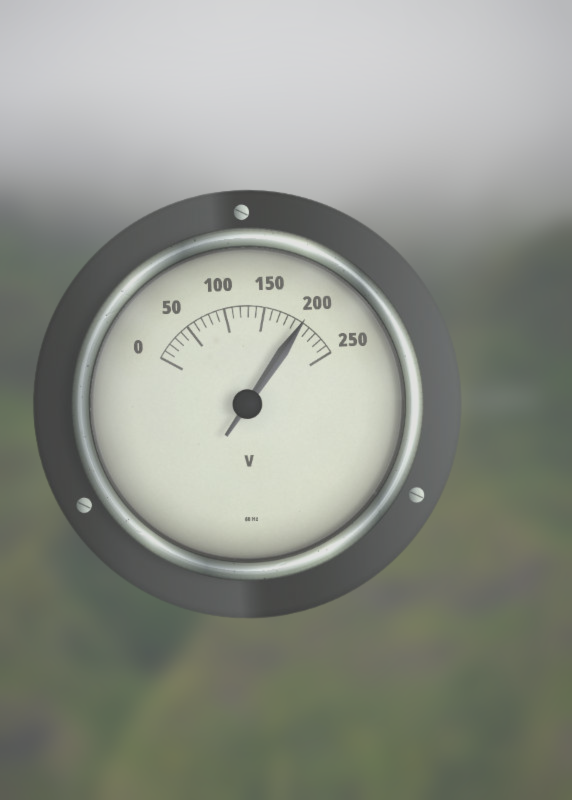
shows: value=200 unit=V
